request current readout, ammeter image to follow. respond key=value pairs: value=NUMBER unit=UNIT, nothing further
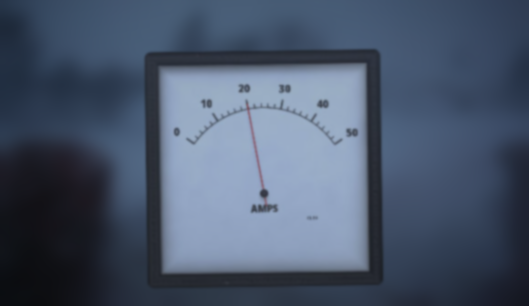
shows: value=20 unit=A
